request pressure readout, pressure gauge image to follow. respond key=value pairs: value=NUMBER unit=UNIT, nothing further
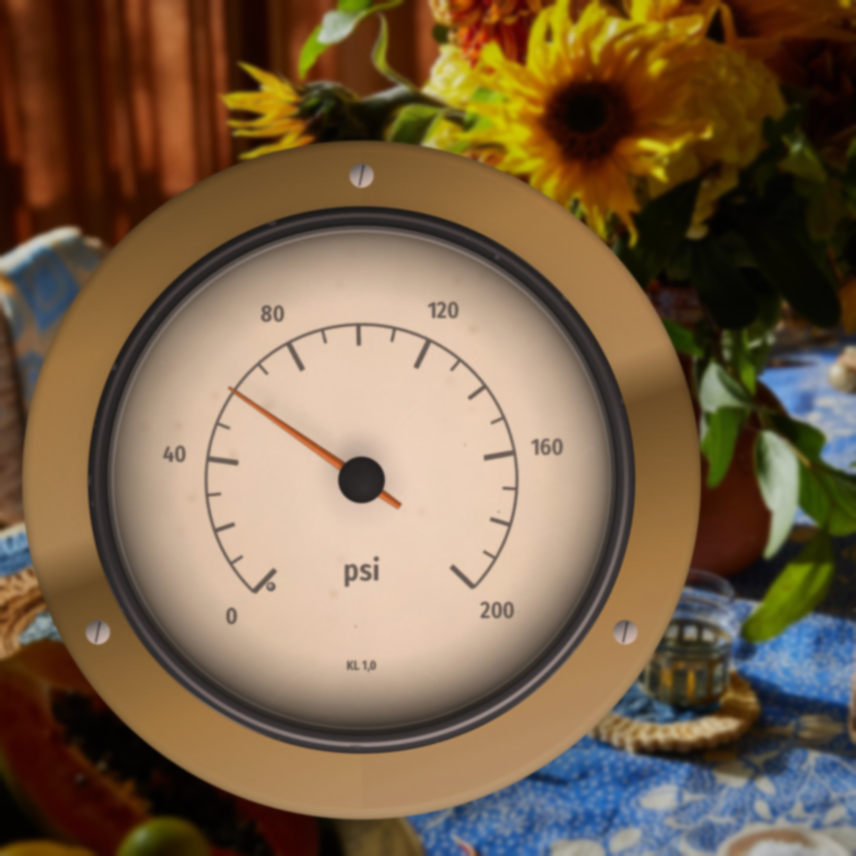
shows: value=60 unit=psi
